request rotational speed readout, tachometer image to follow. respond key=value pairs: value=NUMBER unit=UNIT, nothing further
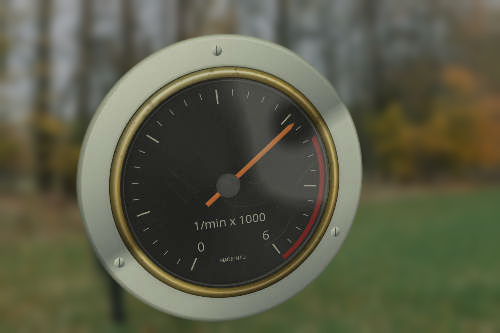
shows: value=4100 unit=rpm
